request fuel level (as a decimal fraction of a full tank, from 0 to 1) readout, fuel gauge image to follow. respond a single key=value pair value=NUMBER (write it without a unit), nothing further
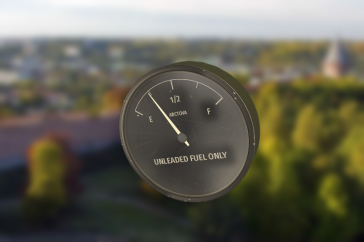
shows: value=0.25
